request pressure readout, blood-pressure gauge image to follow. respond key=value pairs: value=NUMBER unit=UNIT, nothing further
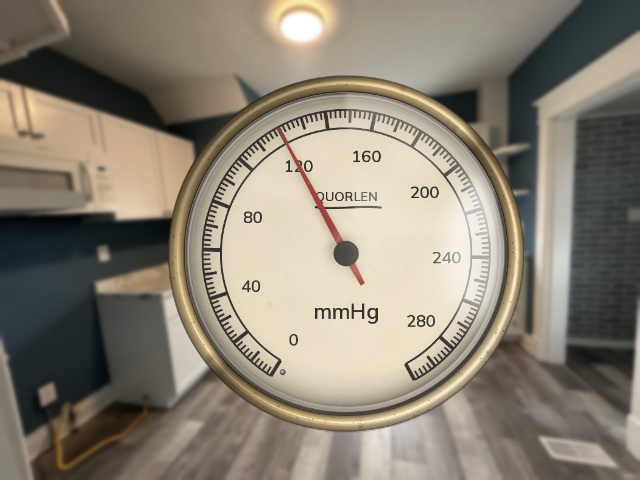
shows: value=120 unit=mmHg
